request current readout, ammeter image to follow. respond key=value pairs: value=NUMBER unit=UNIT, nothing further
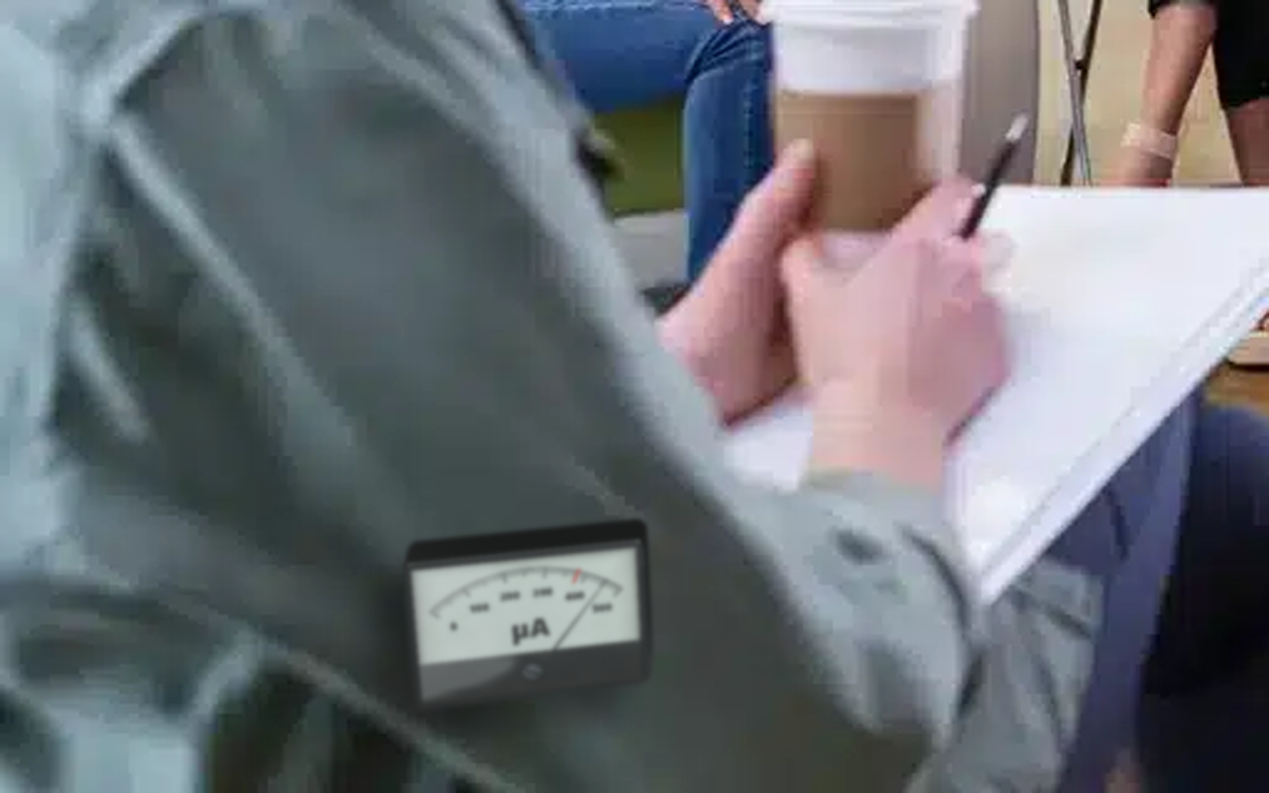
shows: value=450 unit=µA
